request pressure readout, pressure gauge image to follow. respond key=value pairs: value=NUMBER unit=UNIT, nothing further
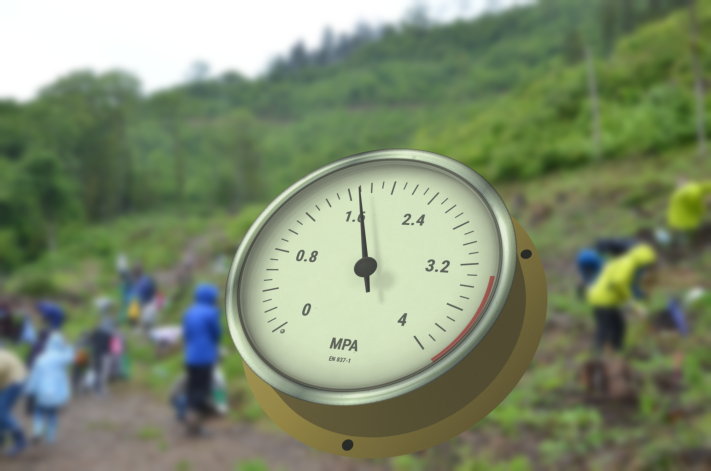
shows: value=1.7 unit=MPa
